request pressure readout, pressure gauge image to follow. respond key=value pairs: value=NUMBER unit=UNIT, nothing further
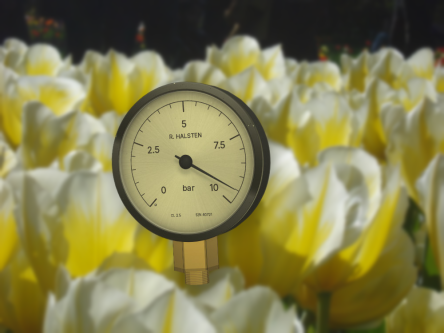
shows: value=9.5 unit=bar
